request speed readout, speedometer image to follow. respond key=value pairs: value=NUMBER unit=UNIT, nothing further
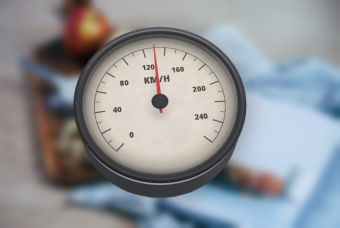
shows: value=130 unit=km/h
